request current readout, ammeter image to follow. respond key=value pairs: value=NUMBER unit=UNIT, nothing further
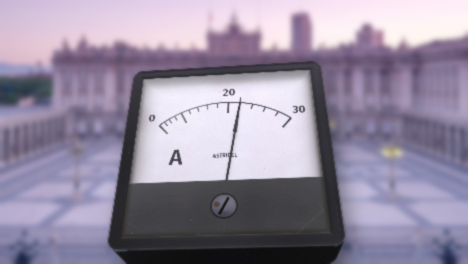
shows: value=22 unit=A
